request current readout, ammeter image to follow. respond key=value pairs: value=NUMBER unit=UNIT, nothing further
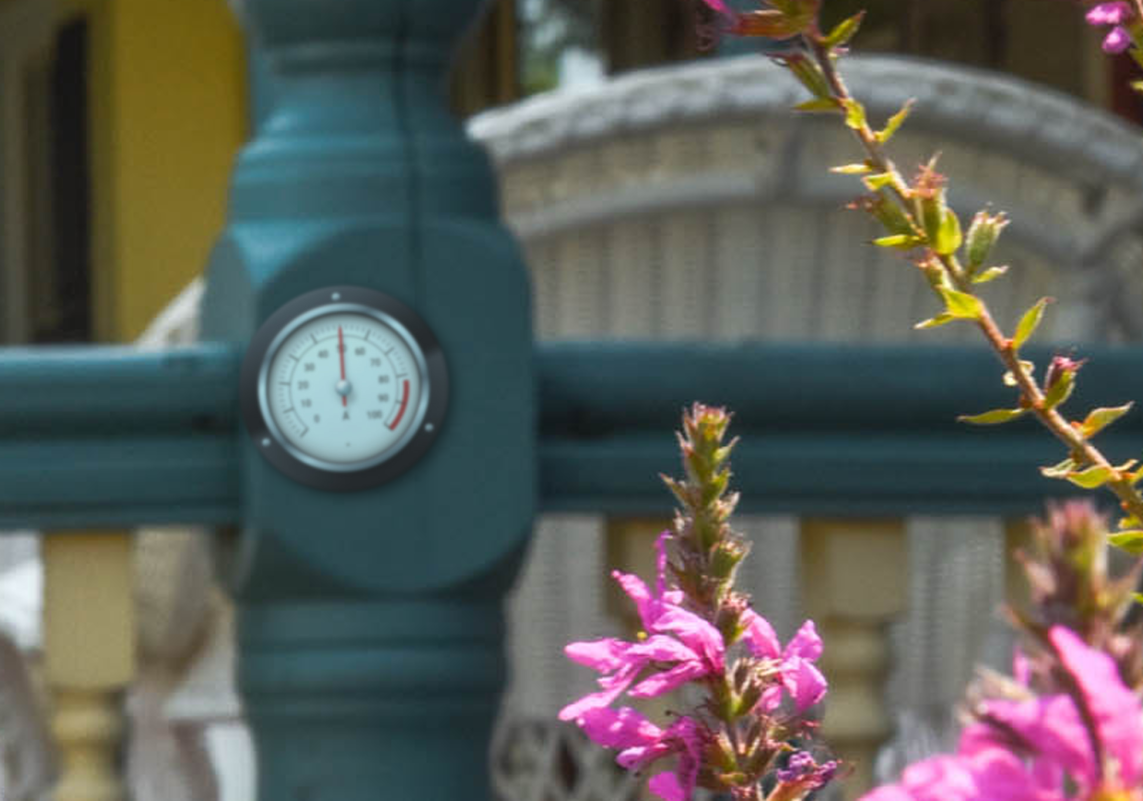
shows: value=50 unit=A
